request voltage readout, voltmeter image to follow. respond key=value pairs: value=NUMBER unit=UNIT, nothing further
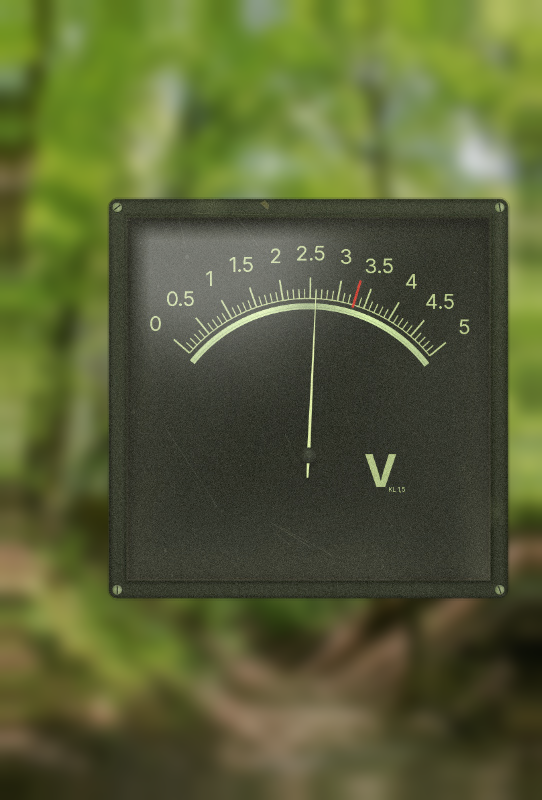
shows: value=2.6 unit=V
